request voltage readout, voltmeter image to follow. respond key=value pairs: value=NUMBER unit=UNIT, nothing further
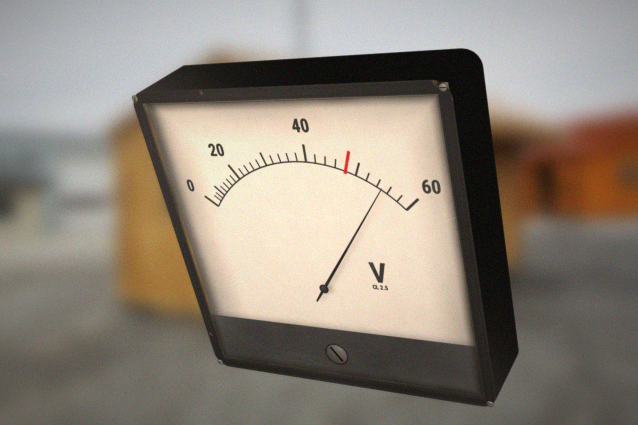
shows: value=55 unit=V
